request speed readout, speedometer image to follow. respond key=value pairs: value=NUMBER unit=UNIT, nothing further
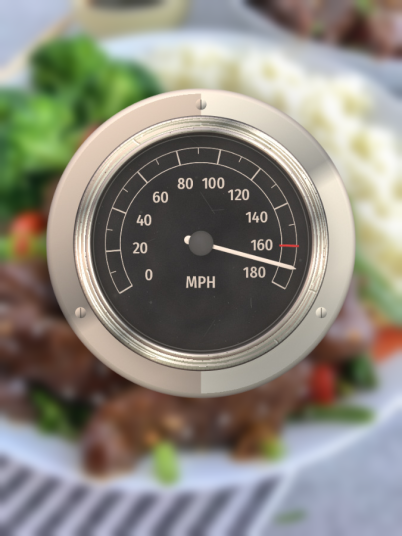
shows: value=170 unit=mph
